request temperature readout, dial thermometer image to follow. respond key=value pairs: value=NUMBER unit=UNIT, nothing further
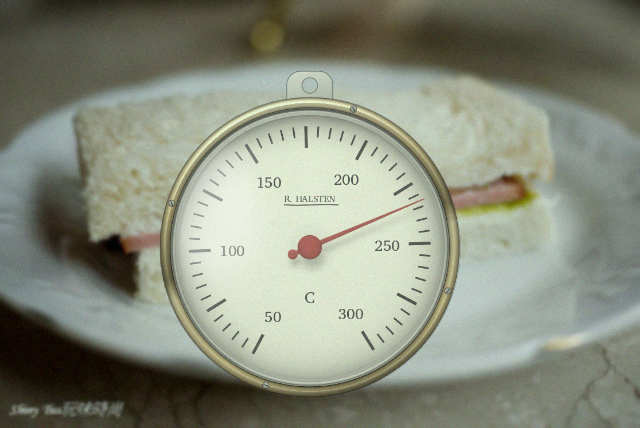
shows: value=232.5 unit=°C
